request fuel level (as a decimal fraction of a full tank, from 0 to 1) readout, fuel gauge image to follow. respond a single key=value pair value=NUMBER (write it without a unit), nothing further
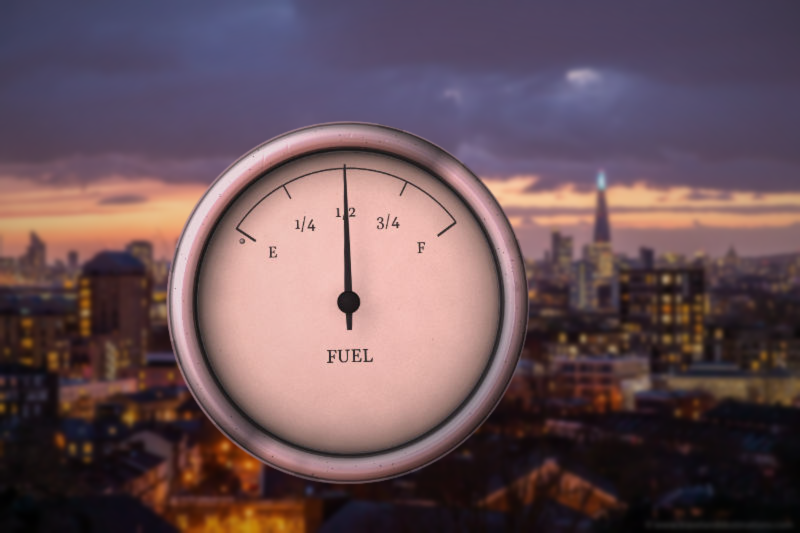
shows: value=0.5
